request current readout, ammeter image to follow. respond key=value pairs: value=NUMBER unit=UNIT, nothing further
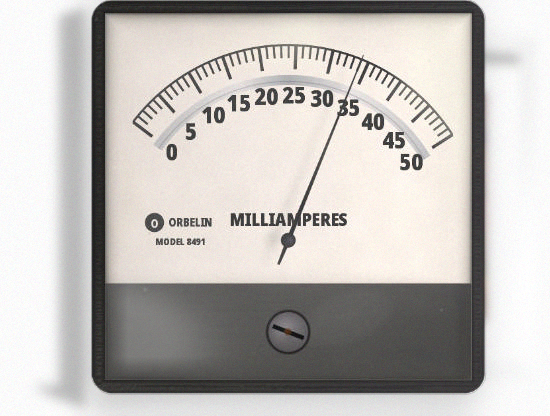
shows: value=34 unit=mA
